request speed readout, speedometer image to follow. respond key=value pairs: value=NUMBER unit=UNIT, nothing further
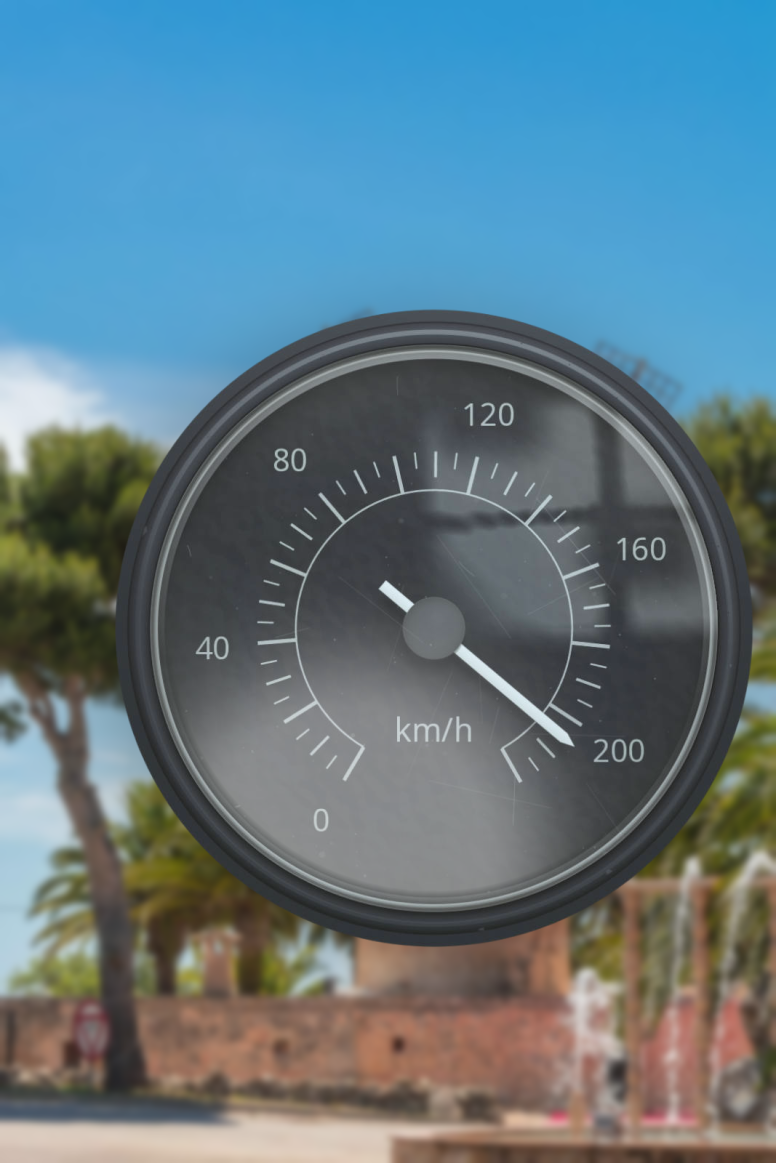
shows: value=205 unit=km/h
